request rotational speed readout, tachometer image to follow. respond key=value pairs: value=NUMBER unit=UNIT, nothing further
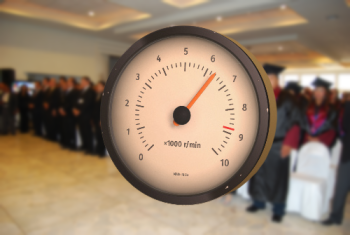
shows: value=6400 unit=rpm
